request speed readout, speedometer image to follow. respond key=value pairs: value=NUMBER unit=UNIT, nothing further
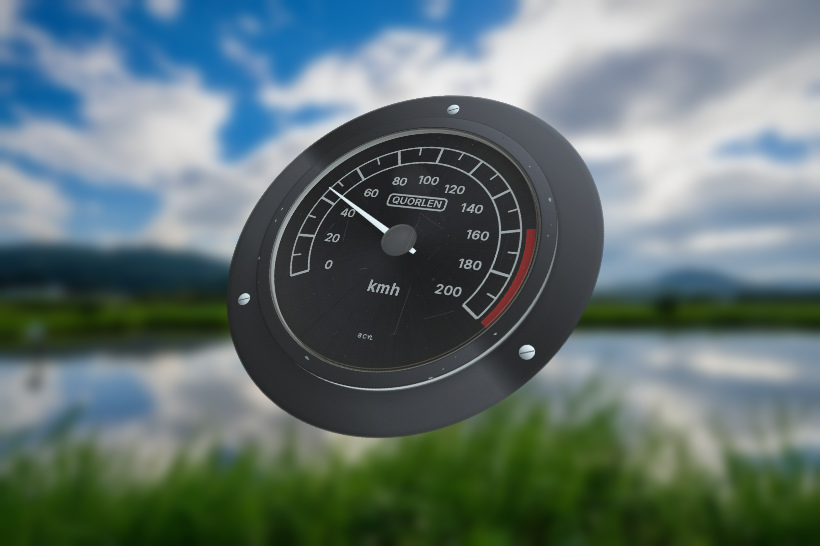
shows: value=45 unit=km/h
